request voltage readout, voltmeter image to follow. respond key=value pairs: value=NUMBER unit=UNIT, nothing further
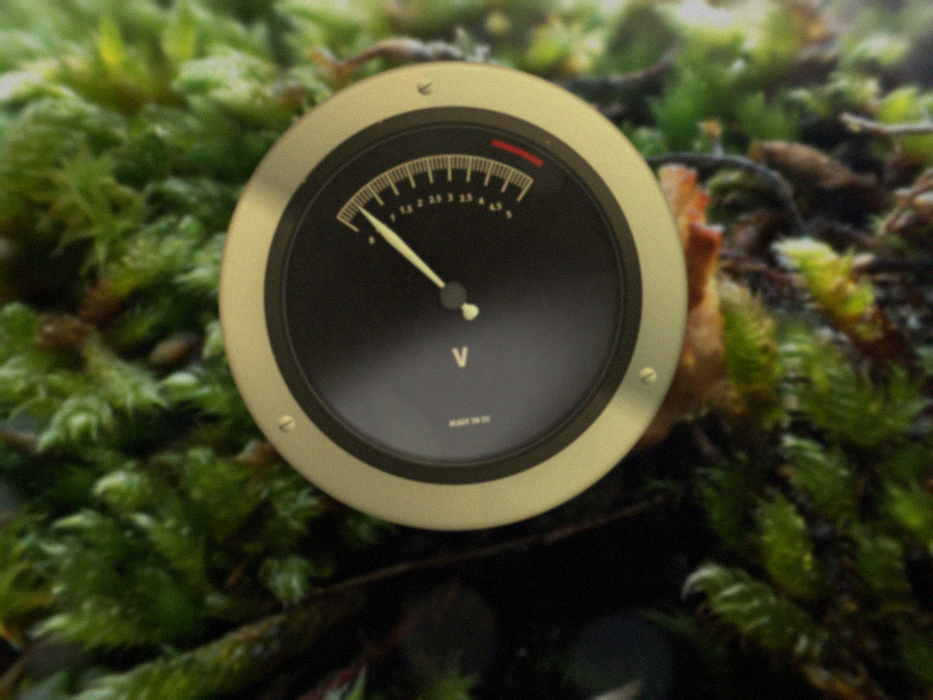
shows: value=0.5 unit=V
